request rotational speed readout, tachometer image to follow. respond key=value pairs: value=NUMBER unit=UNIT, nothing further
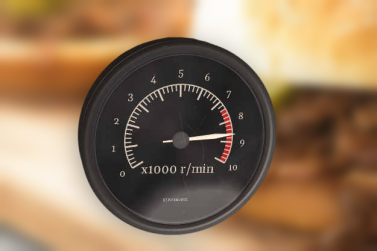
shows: value=8600 unit=rpm
